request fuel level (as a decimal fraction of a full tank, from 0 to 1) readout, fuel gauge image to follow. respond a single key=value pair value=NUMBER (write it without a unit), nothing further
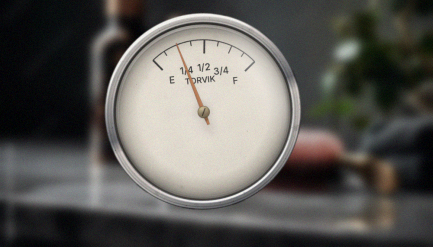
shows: value=0.25
